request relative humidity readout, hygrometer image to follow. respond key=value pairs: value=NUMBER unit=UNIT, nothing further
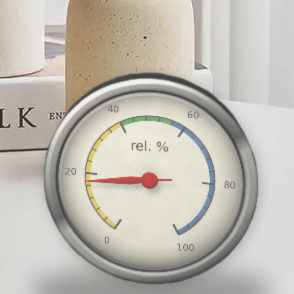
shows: value=18 unit=%
